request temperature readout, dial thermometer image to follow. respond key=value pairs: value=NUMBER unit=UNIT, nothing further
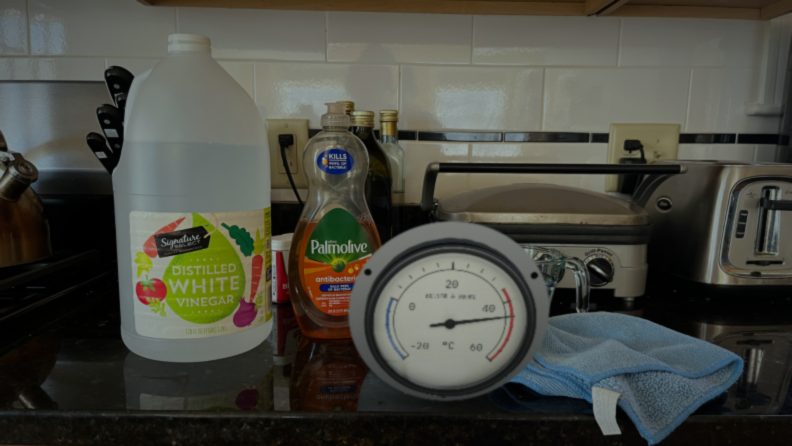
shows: value=44 unit=°C
